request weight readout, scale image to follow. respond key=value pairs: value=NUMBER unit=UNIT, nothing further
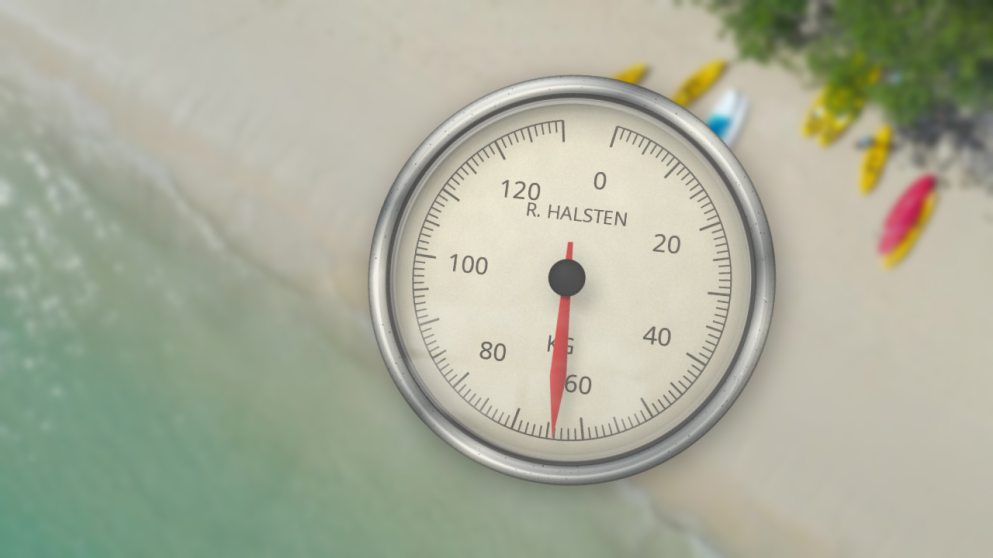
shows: value=64 unit=kg
